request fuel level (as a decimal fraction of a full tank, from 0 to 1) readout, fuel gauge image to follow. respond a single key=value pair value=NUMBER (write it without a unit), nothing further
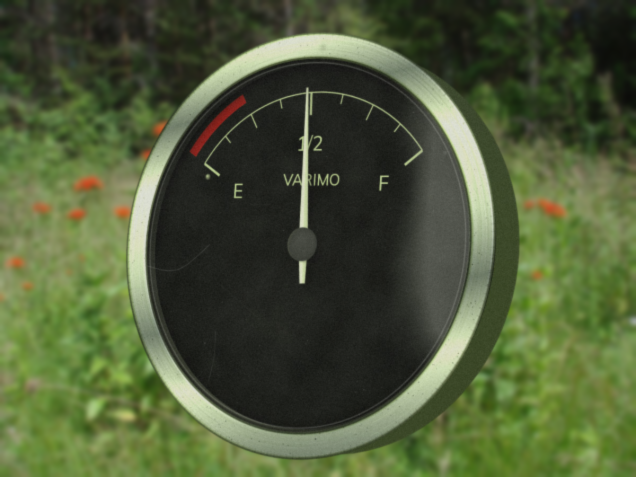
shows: value=0.5
